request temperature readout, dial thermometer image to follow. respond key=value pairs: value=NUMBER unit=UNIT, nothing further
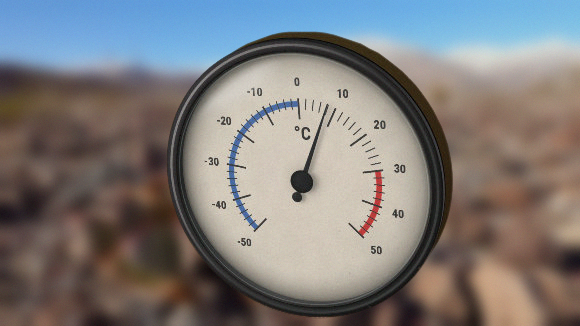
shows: value=8 unit=°C
